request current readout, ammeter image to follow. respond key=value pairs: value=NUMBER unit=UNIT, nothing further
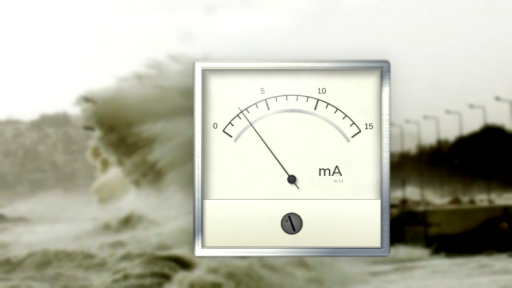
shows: value=2.5 unit=mA
